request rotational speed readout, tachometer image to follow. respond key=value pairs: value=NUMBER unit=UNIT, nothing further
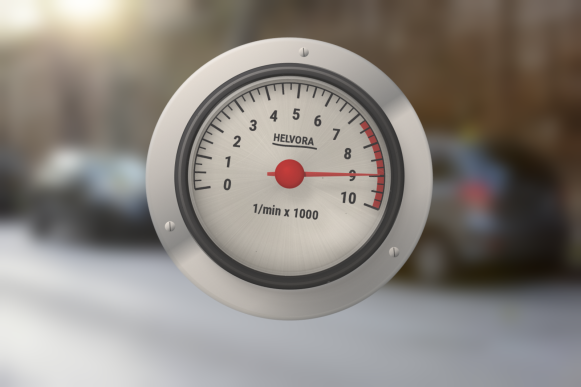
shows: value=9000 unit=rpm
